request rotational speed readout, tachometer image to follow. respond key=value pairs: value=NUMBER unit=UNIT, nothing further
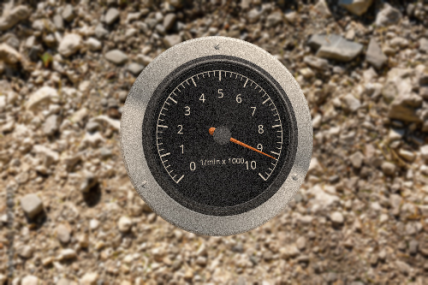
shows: value=9200 unit=rpm
